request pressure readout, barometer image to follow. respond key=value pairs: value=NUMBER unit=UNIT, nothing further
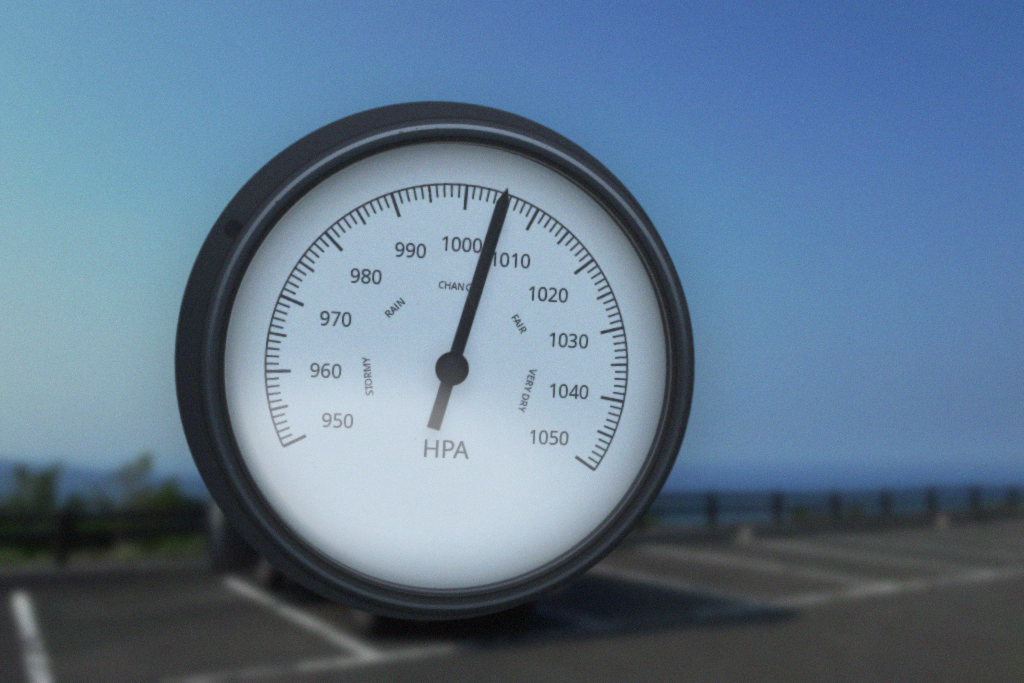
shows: value=1005 unit=hPa
